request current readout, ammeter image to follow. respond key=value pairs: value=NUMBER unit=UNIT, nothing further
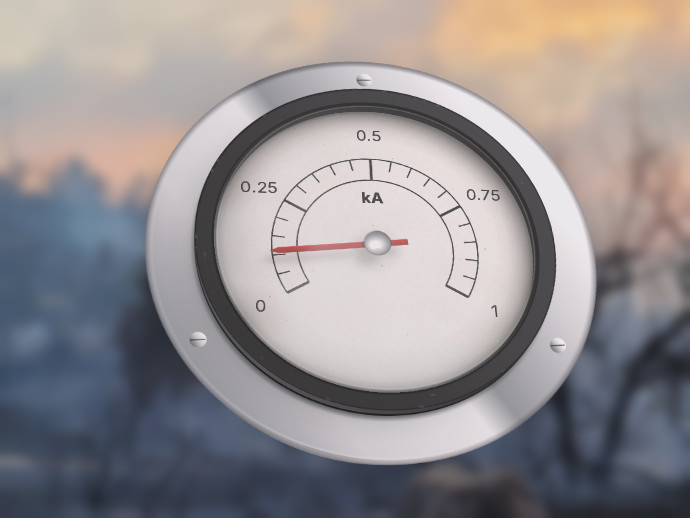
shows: value=0.1 unit=kA
